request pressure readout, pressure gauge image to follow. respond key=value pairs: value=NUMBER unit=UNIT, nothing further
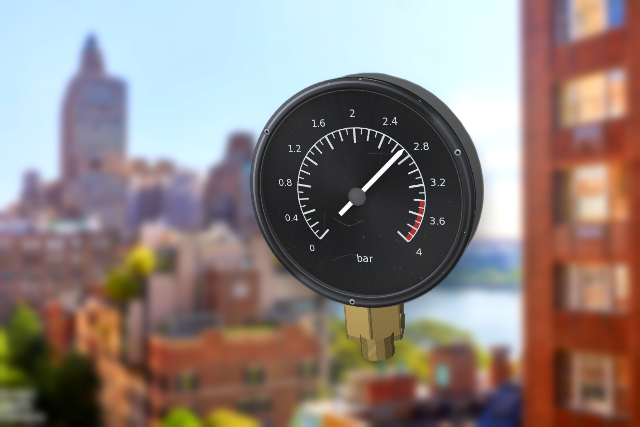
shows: value=2.7 unit=bar
